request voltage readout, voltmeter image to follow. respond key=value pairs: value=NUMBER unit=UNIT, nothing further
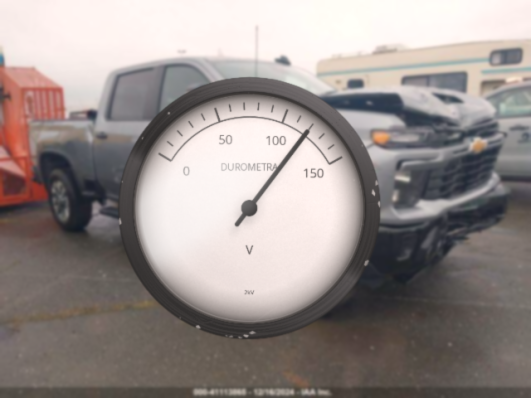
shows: value=120 unit=V
